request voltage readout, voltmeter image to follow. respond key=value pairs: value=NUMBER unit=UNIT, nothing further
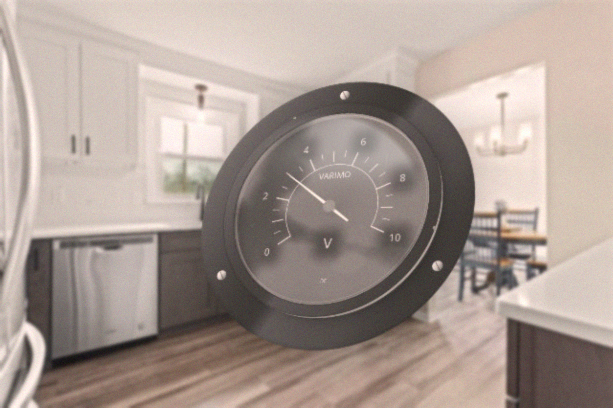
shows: value=3 unit=V
